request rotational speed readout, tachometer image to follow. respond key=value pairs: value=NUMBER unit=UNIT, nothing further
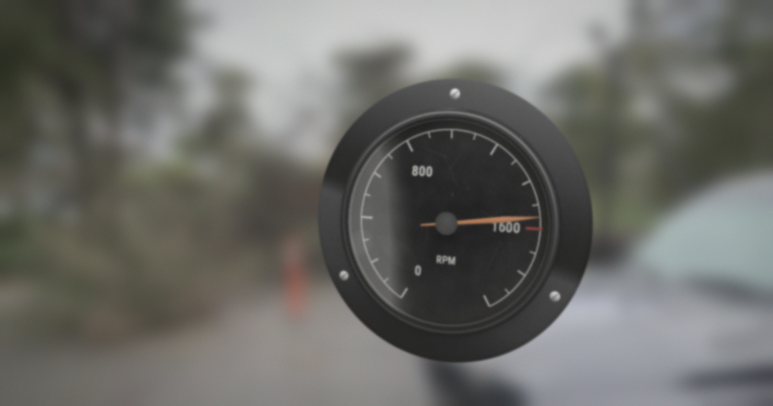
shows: value=1550 unit=rpm
